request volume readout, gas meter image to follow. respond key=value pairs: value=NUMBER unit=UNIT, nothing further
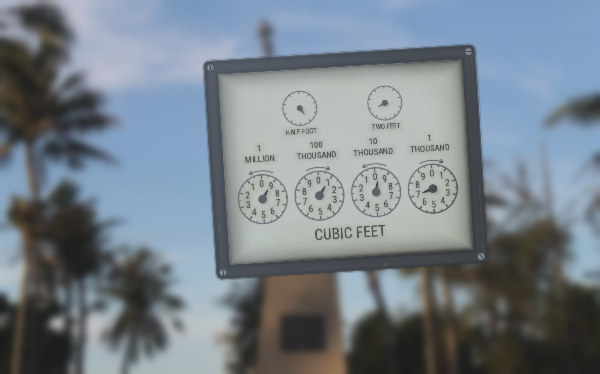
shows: value=909700 unit=ft³
